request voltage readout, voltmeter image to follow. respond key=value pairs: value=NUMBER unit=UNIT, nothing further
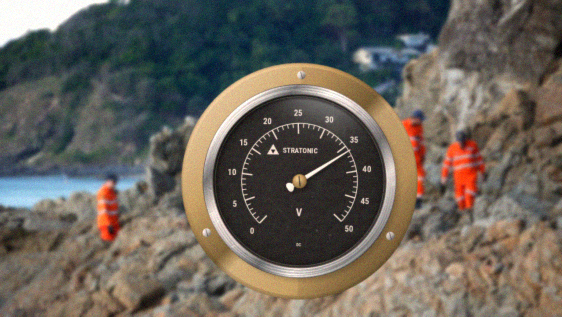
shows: value=36 unit=V
